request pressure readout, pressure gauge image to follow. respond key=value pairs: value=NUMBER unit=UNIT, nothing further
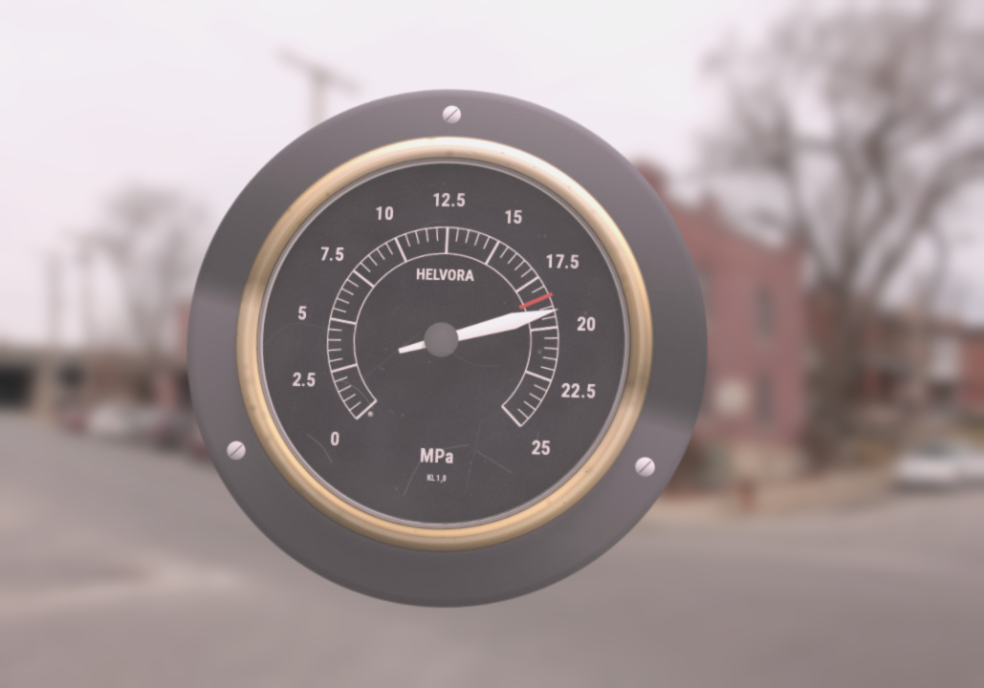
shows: value=19.25 unit=MPa
